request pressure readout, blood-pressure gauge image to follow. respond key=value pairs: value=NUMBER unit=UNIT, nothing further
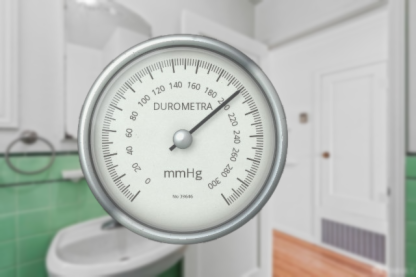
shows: value=200 unit=mmHg
